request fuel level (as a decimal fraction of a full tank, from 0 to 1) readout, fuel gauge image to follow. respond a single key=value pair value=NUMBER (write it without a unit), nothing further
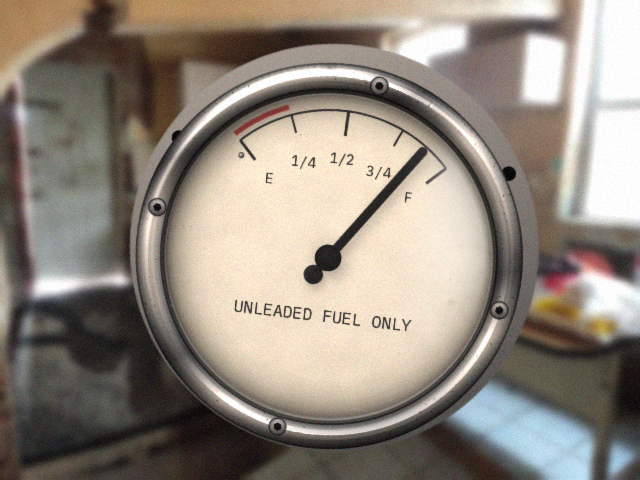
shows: value=0.875
